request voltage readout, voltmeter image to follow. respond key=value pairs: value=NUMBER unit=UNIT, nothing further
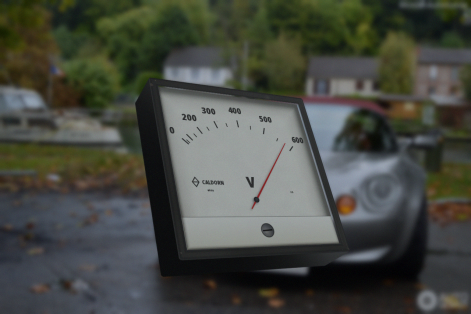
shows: value=575 unit=V
